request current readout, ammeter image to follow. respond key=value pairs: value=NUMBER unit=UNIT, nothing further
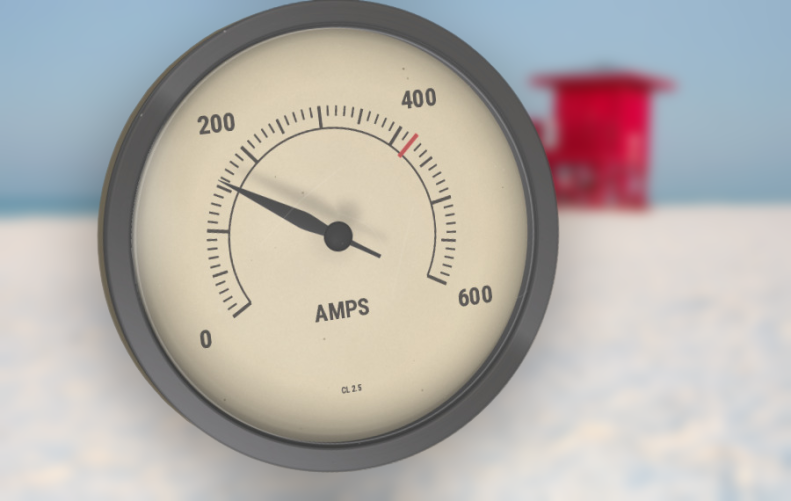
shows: value=155 unit=A
